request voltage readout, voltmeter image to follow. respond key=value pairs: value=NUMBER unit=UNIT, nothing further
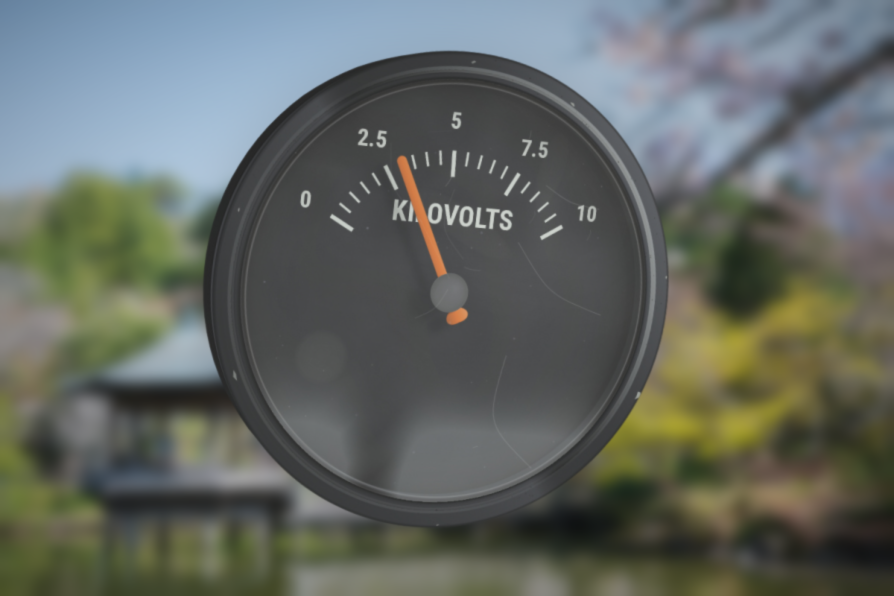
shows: value=3 unit=kV
